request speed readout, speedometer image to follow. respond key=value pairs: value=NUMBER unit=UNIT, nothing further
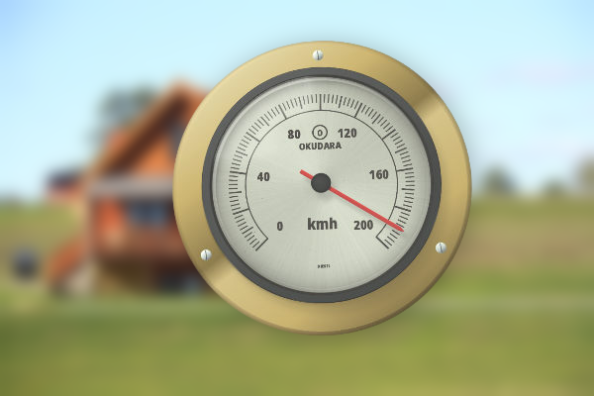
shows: value=190 unit=km/h
